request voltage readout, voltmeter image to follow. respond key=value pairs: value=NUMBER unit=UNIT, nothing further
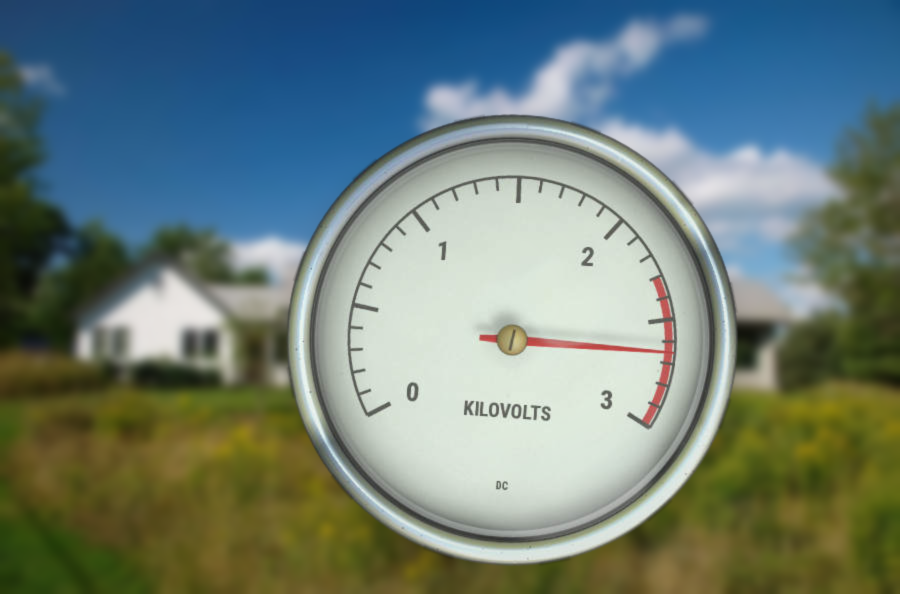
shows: value=2.65 unit=kV
